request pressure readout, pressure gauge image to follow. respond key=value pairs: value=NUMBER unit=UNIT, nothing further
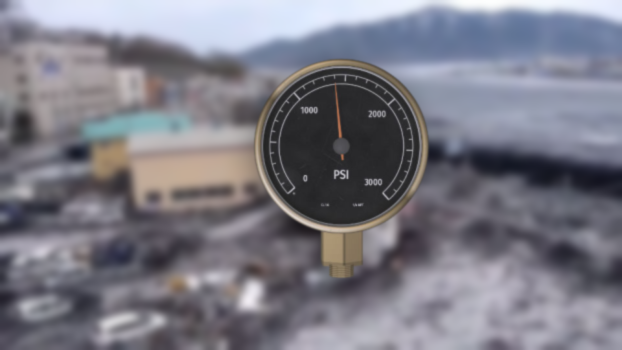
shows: value=1400 unit=psi
